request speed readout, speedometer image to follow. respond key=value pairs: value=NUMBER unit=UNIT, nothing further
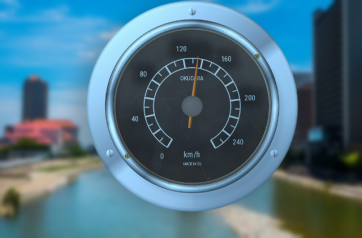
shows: value=135 unit=km/h
